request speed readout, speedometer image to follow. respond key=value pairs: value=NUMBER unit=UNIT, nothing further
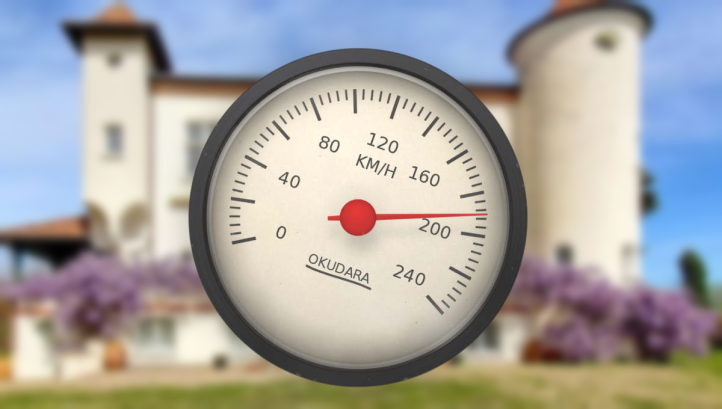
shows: value=190 unit=km/h
